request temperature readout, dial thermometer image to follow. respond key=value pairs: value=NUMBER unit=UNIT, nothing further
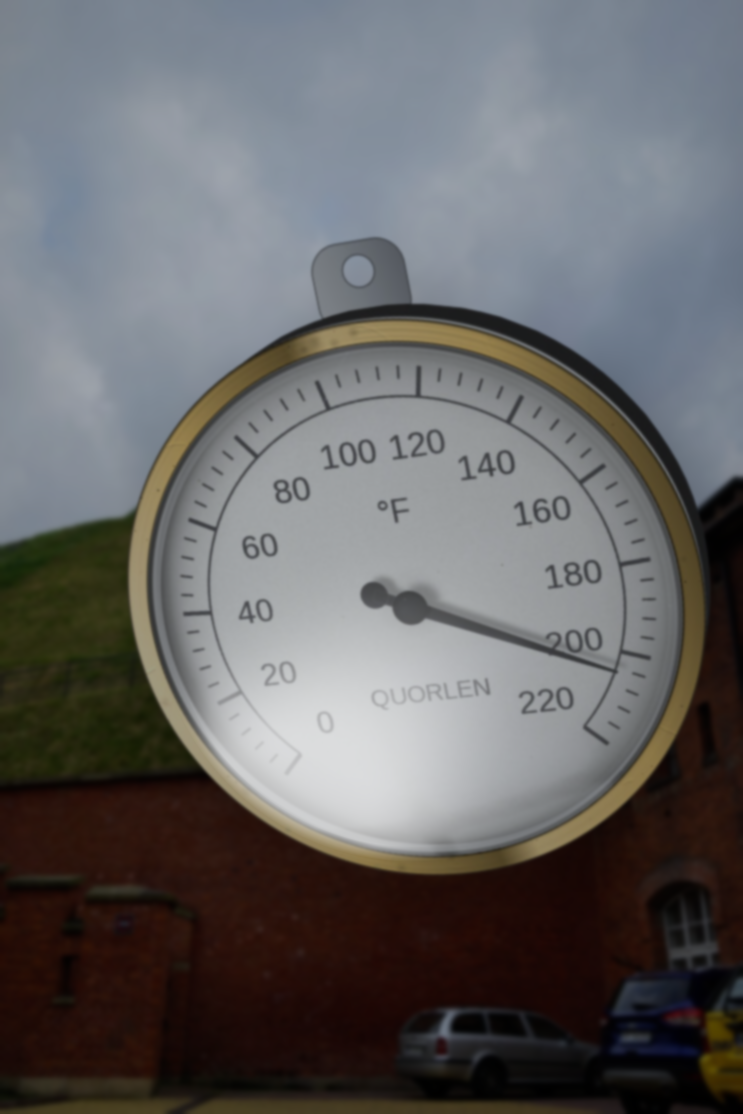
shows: value=204 unit=°F
